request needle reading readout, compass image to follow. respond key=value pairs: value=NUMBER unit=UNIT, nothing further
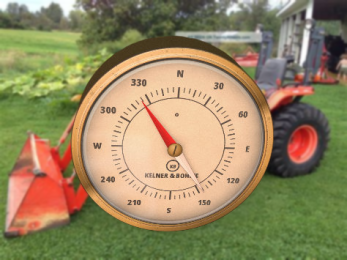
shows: value=325 unit=°
